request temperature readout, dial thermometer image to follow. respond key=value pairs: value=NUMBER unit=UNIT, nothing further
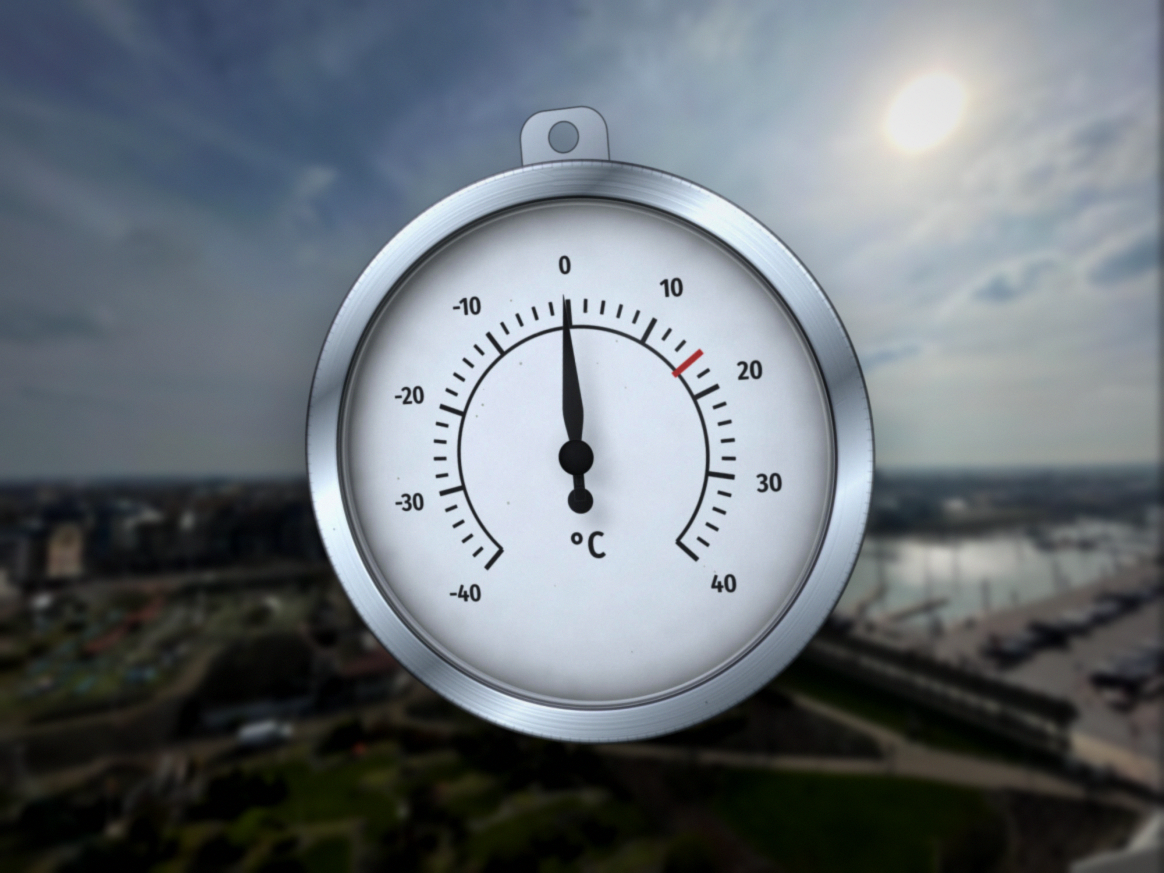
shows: value=0 unit=°C
